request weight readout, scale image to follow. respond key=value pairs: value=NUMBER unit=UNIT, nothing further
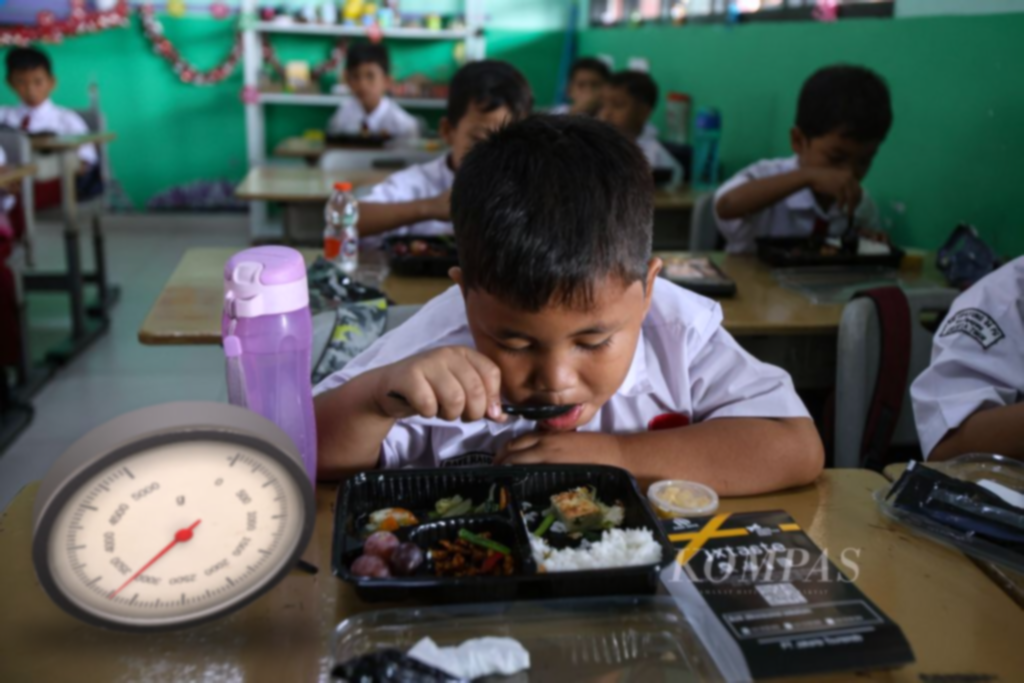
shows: value=3250 unit=g
